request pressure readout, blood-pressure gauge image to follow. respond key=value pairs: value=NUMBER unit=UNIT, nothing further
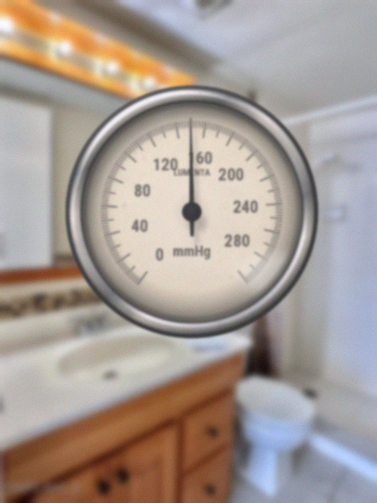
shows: value=150 unit=mmHg
